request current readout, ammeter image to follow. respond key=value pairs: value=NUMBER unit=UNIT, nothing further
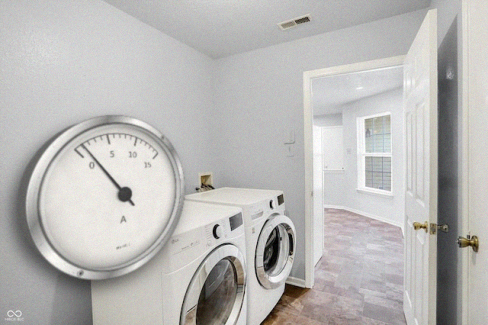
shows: value=1 unit=A
